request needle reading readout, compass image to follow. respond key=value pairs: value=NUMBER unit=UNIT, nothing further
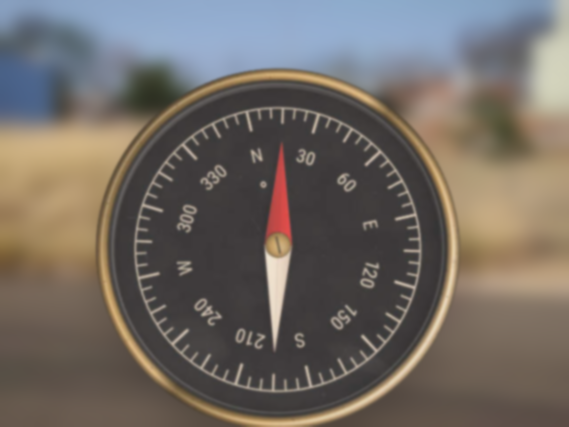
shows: value=15 unit=°
